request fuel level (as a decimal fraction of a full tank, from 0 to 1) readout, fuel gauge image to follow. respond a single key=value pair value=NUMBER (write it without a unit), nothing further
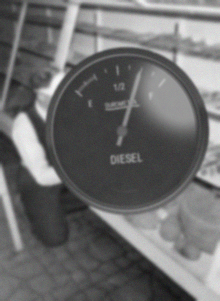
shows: value=0.75
